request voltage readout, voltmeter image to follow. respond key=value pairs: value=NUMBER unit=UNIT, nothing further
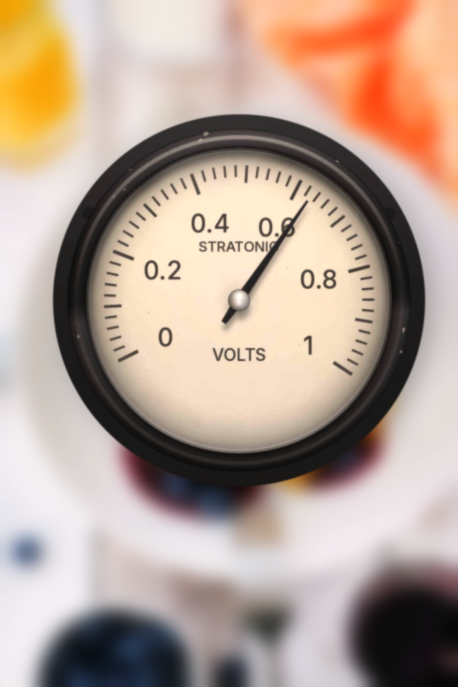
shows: value=0.63 unit=V
